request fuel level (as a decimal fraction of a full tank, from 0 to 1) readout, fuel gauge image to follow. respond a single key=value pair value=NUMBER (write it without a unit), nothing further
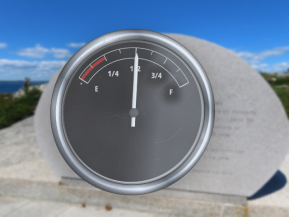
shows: value=0.5
